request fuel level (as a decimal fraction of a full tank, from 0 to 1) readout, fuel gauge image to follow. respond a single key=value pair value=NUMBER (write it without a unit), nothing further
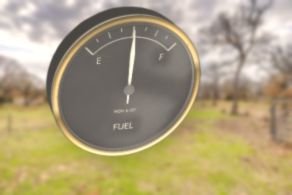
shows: value=0.5
